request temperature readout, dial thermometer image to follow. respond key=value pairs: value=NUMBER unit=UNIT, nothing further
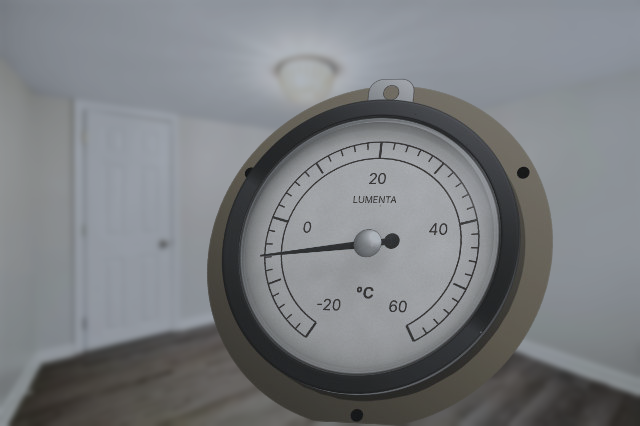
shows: value=-6 unit=°C
